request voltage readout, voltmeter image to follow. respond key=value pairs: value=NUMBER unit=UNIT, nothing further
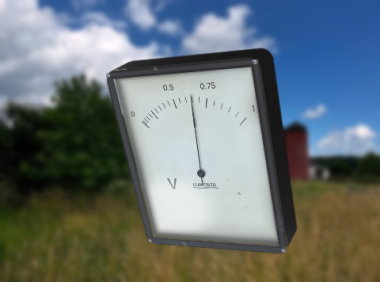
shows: value=0.65 unit=V
